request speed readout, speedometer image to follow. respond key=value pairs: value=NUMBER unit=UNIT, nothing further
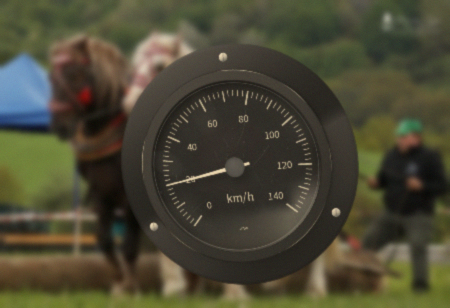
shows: value=20 unit=km/h
